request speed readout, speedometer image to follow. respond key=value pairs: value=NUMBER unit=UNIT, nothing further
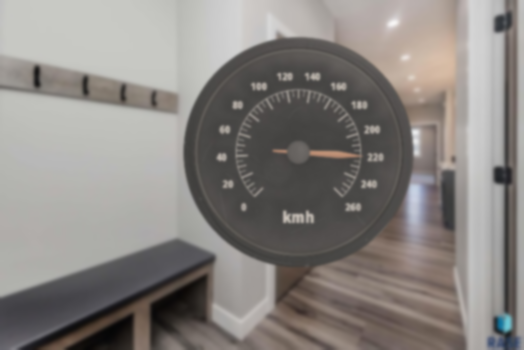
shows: value=220 unit=km/h
